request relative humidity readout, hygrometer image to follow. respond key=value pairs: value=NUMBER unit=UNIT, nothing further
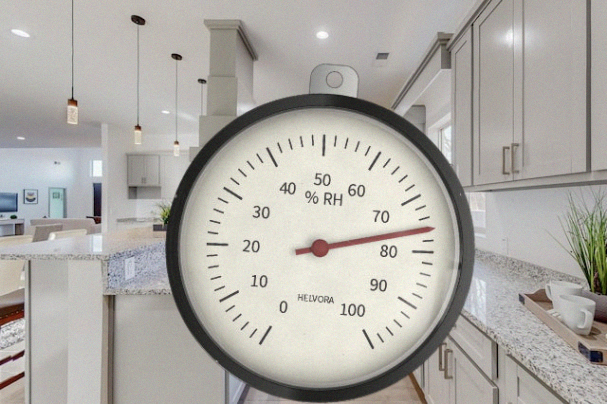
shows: value=76 unit=%
